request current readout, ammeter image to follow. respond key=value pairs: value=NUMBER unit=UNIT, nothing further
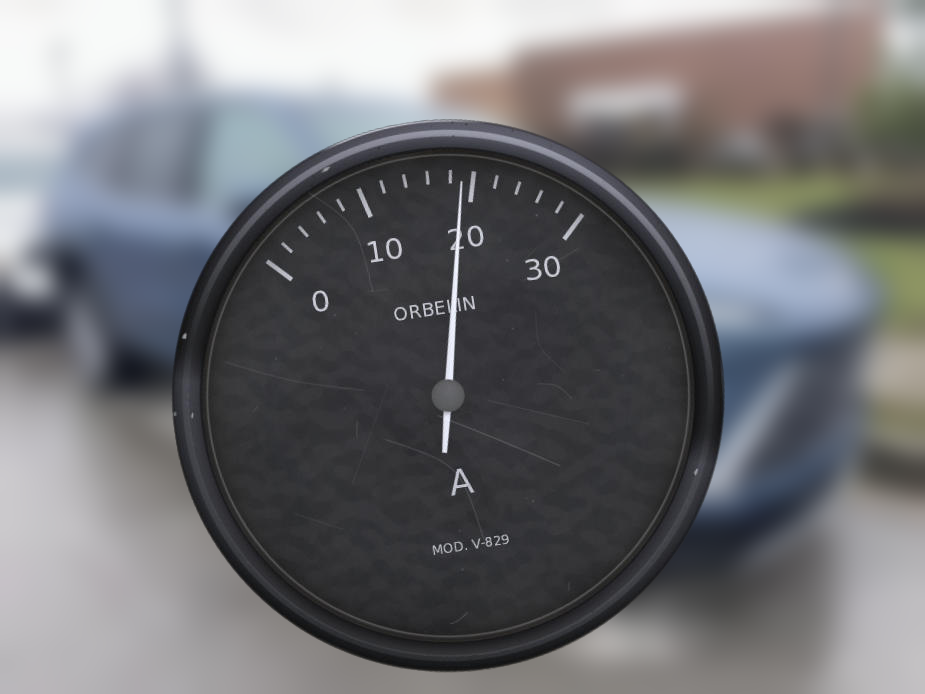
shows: value=19 unit=A
